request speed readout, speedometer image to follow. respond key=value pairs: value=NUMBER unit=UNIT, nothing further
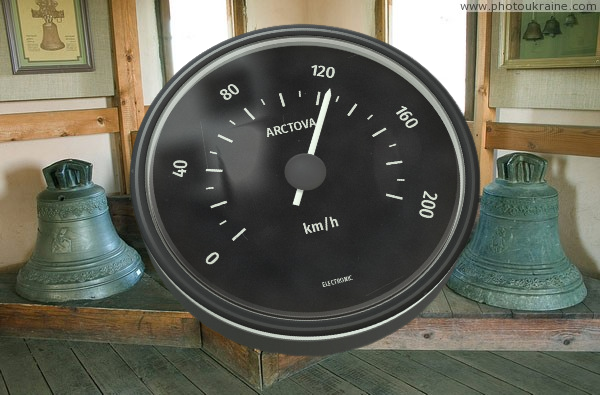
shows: value=125 unit=km/h
